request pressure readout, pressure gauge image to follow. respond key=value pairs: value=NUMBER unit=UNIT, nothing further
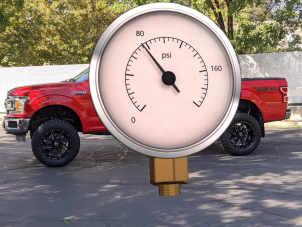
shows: value=75 unit=psi
